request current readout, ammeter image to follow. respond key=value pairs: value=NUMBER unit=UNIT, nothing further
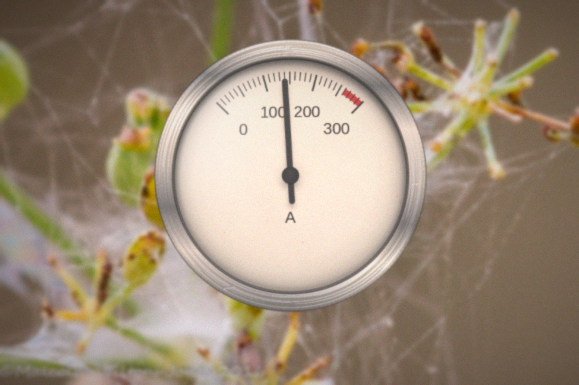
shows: value=140 unit=A
